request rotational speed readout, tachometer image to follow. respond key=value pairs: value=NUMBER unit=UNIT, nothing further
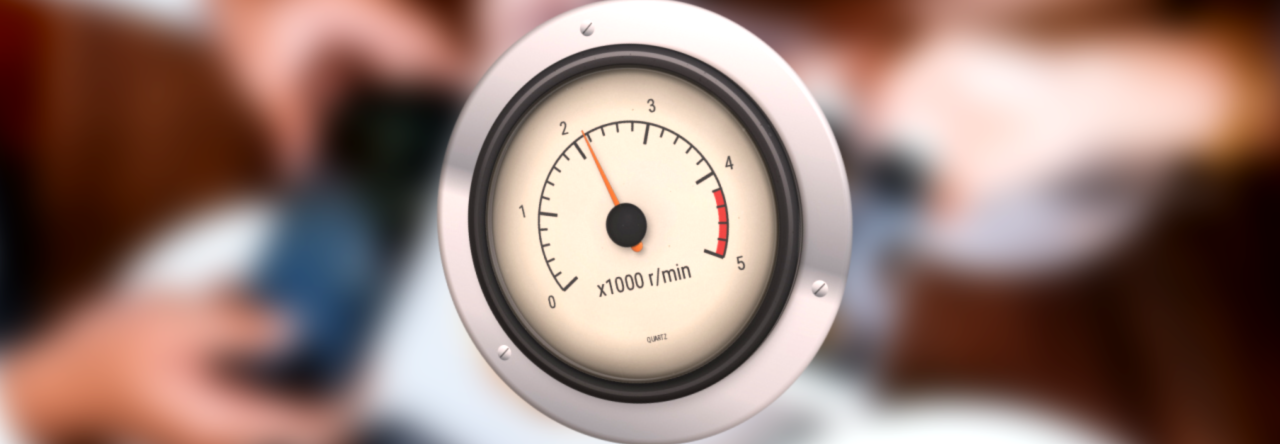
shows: value=2200 unit=rpm
